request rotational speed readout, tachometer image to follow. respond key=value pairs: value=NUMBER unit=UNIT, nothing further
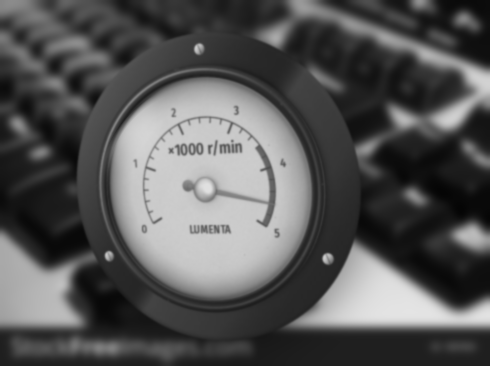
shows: value=4600 unit=rpm
